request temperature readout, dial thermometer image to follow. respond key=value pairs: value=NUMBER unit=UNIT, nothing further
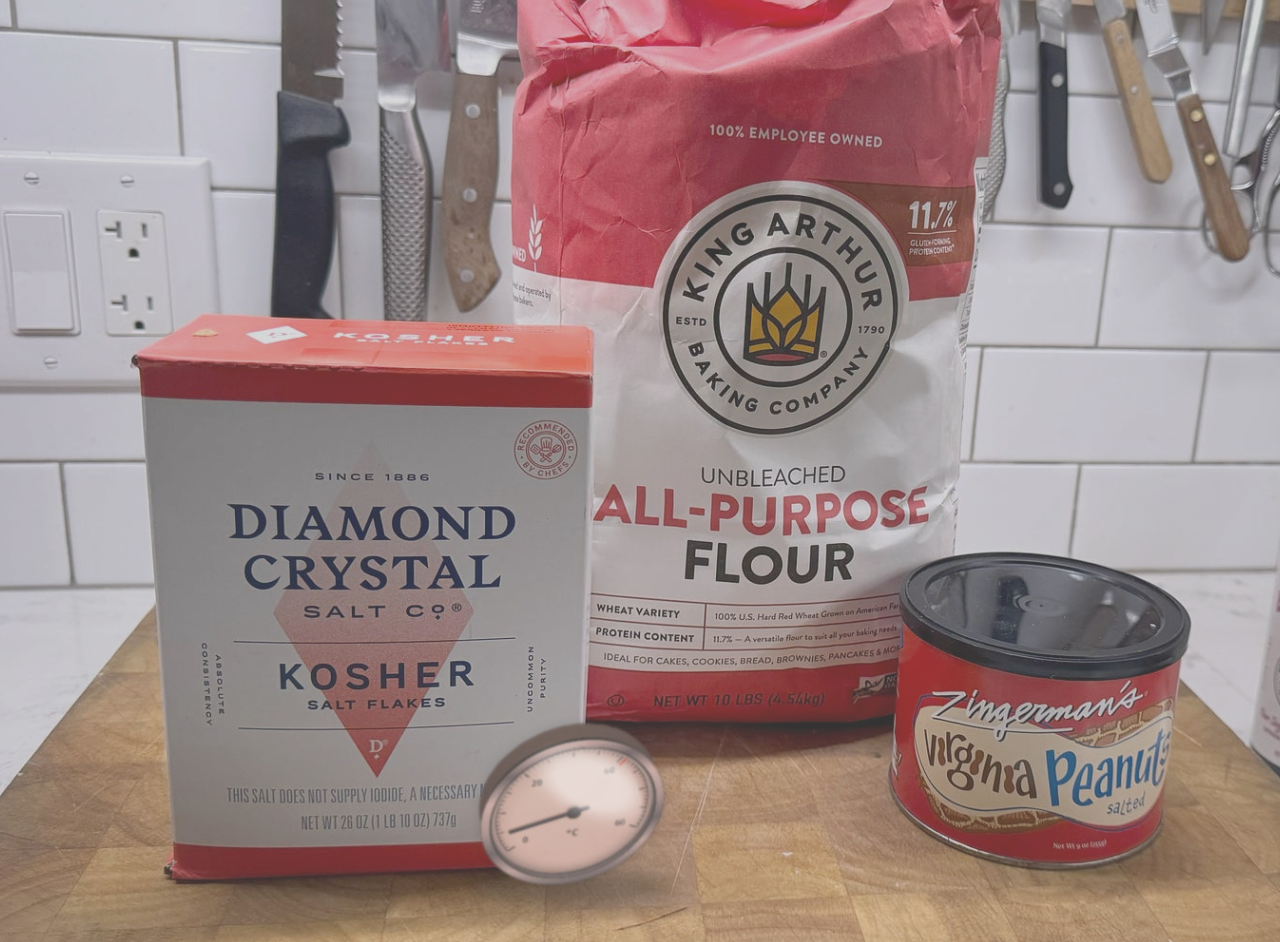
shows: value=5 unit=°C
